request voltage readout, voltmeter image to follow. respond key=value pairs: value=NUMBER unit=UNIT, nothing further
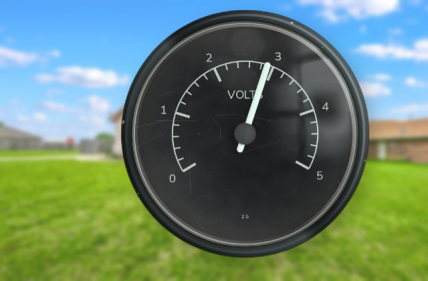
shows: value=2.9 unit=V
